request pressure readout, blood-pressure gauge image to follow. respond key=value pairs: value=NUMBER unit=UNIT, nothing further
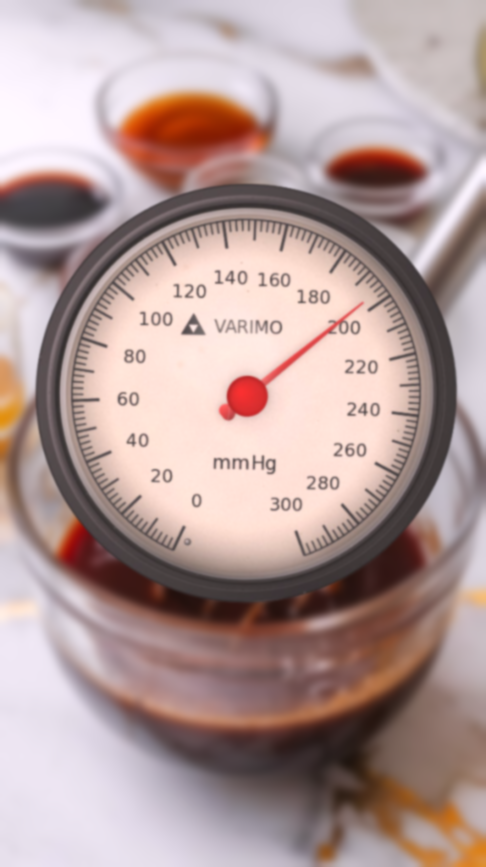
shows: value=196 unit=mmHg
